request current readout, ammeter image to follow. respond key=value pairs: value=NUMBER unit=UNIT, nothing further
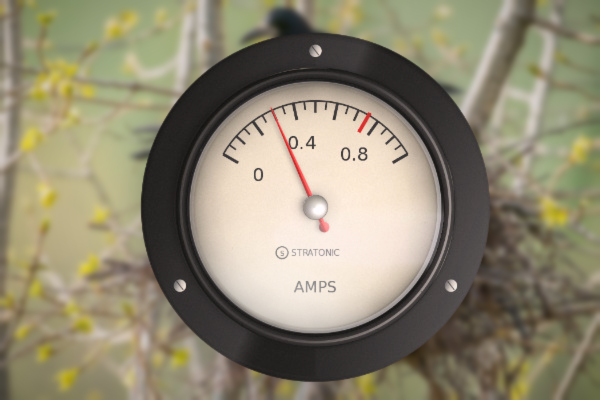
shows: value=0.3 unit=A
